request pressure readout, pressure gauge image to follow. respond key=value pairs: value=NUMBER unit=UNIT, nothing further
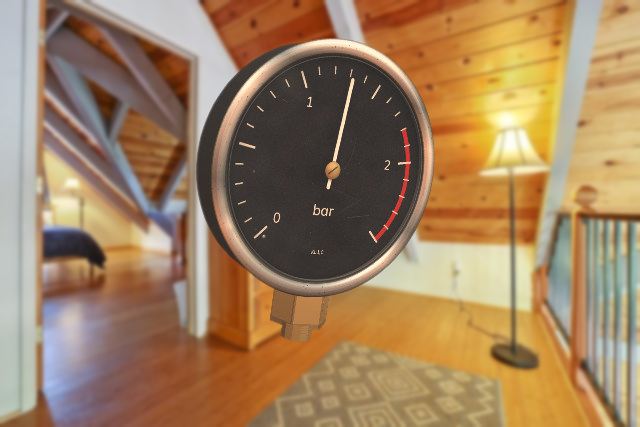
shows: value=1.3 unit=bar
